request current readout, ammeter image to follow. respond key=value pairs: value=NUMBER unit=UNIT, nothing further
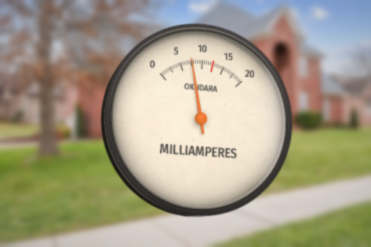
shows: value=7.5 unit=mA
